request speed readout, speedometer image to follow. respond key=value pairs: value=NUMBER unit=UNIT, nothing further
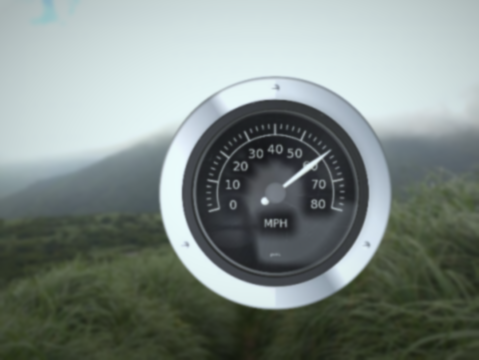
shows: value=60 unit=mph
